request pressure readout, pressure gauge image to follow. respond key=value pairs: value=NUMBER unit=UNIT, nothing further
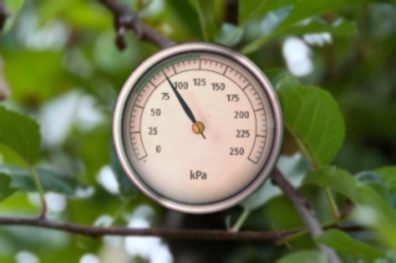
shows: value=90 unit=kPa
